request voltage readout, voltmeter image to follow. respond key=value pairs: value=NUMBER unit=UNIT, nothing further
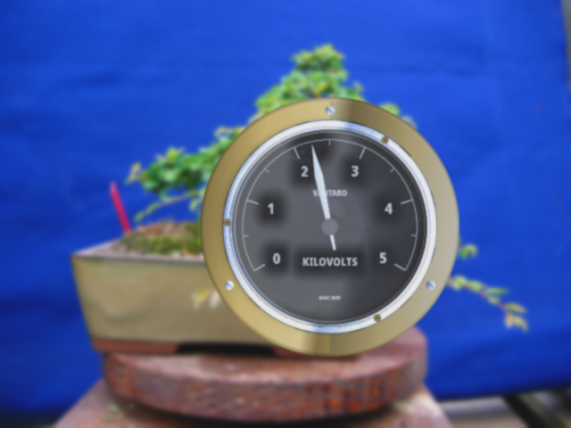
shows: value=2.25 unit=kV
